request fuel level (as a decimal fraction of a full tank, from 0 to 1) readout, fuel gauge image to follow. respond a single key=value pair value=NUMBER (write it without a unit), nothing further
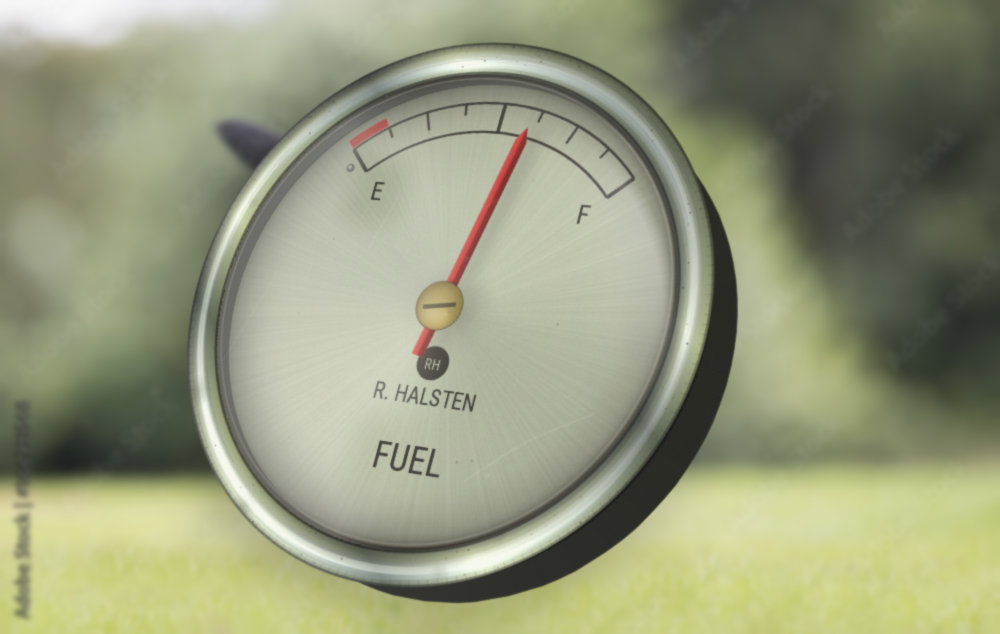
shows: value=0.625
